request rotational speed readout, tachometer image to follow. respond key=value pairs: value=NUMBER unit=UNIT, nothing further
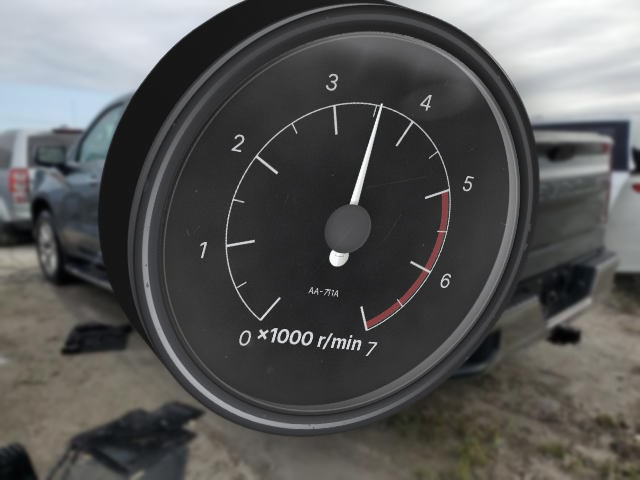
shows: value=3500 unit=rpm
